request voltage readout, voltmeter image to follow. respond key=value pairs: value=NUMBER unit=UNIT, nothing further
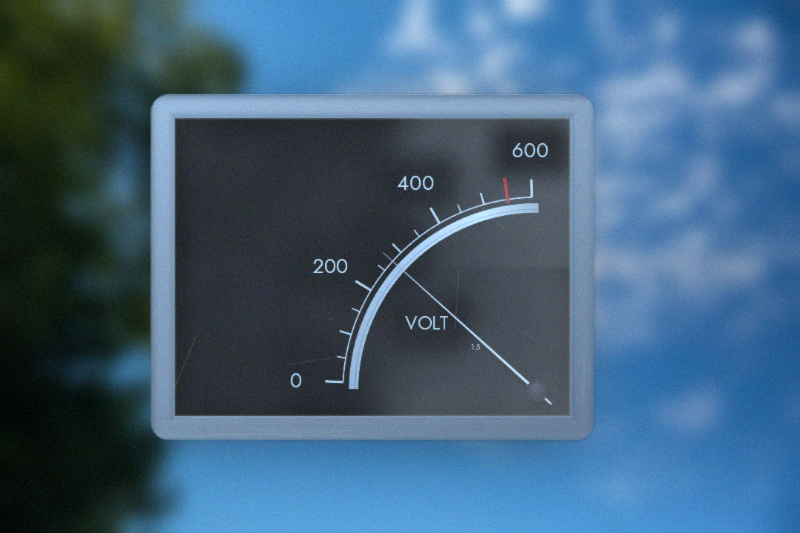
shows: value=275 unit=V
